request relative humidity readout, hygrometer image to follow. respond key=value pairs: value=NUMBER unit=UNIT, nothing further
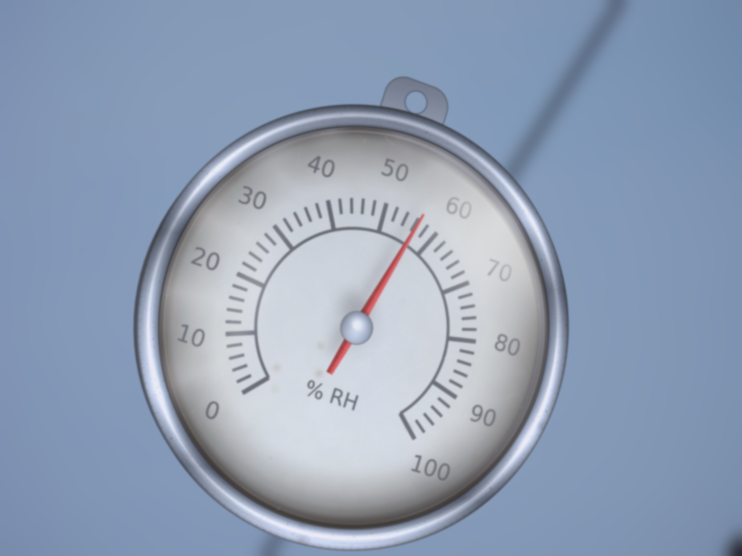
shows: value=56 unit=%
